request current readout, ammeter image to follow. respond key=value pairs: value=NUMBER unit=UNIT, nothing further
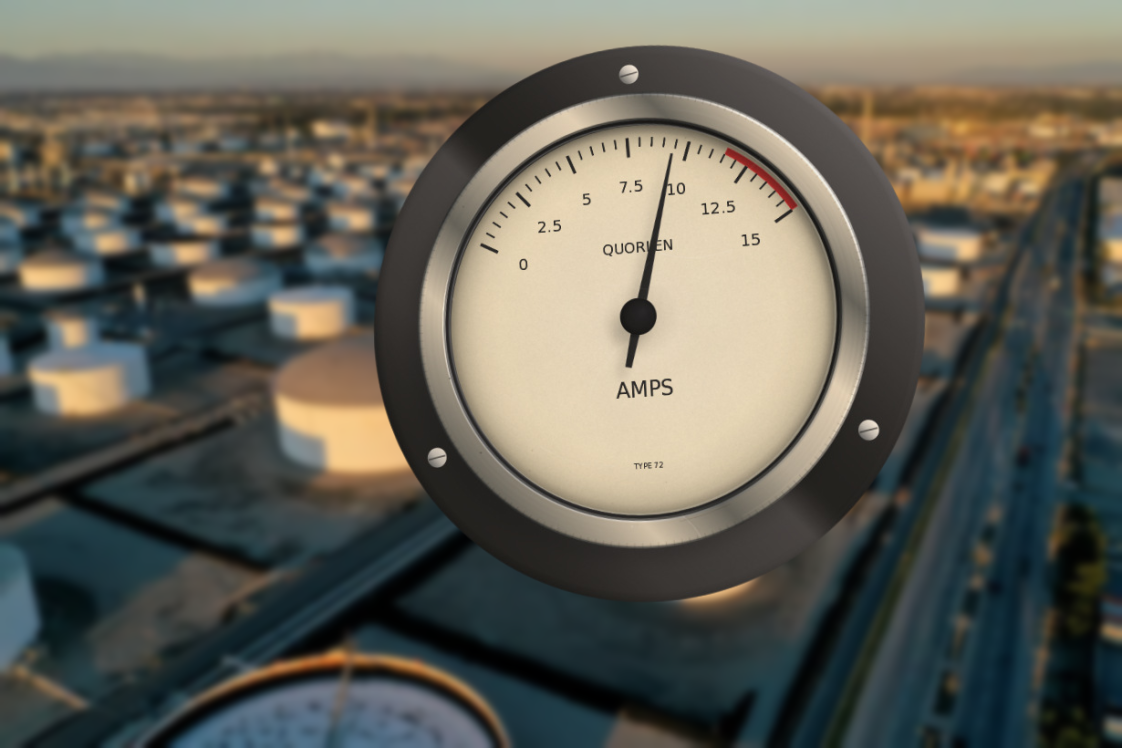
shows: value=9.5 unit=A
